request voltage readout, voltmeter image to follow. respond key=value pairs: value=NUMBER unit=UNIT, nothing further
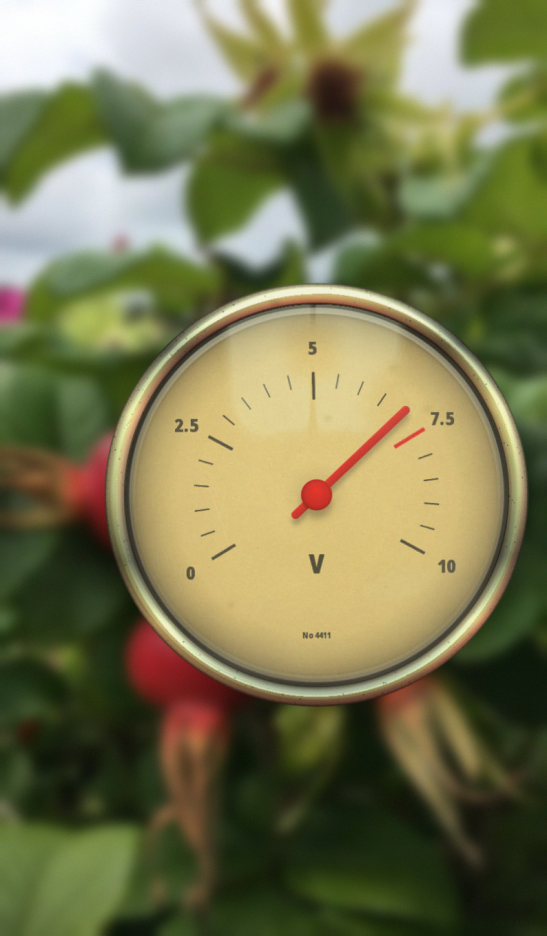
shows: value=7 unit=V
